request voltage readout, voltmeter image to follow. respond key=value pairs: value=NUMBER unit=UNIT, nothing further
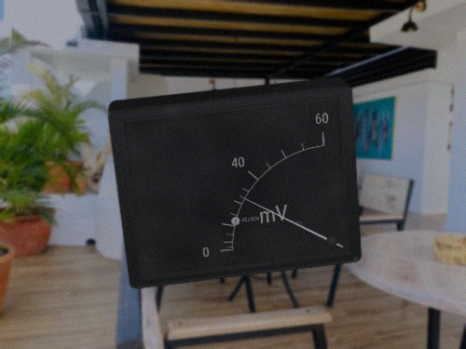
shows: value=32.5 unit=mV
